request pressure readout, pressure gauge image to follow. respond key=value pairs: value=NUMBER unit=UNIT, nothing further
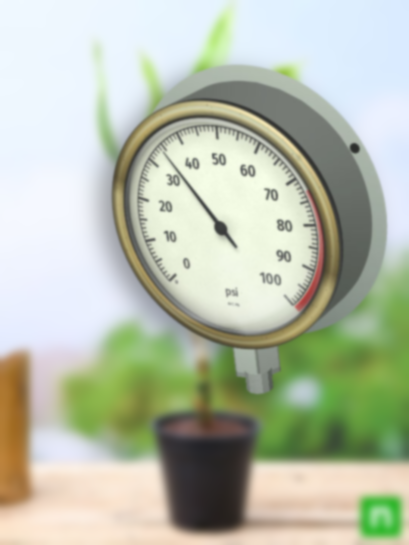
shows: value=35 unit=psi
